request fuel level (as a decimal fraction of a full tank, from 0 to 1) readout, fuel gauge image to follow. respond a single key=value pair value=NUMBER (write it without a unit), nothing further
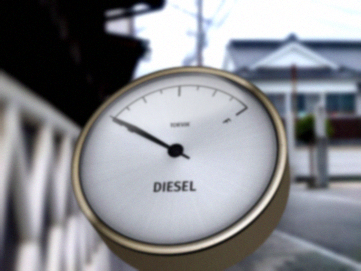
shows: value=0
